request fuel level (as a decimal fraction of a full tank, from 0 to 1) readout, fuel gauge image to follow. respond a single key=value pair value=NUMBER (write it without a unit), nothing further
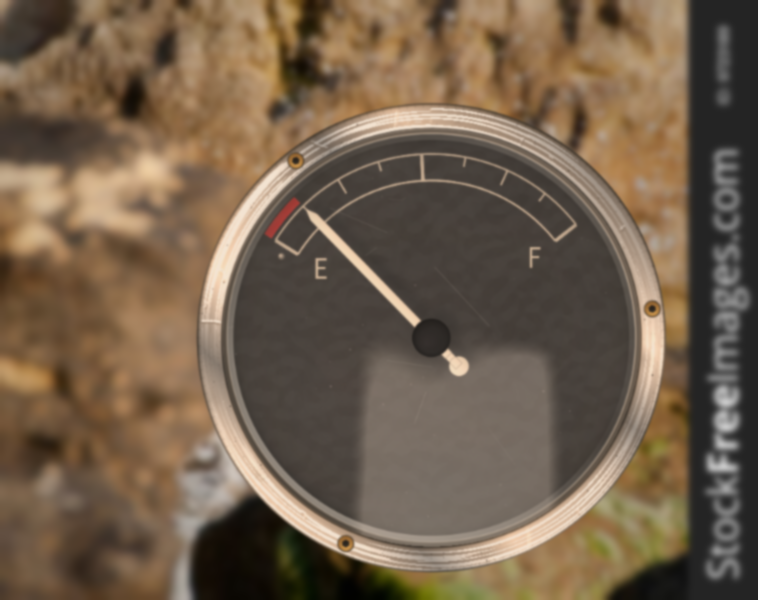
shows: value=0.125
